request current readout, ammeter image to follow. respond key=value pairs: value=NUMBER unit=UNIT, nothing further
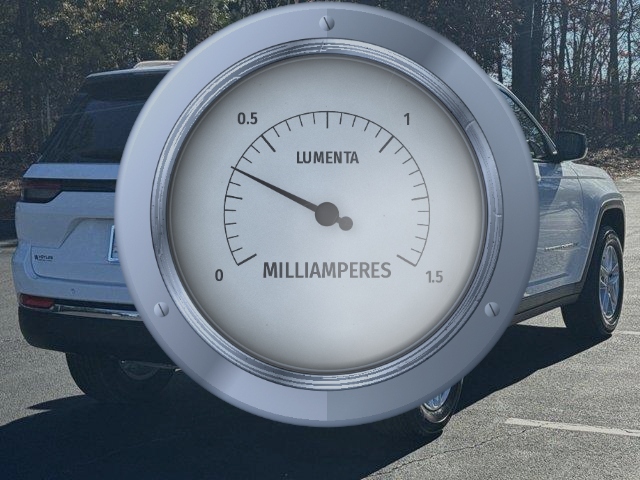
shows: value=0.35 unit=mA
